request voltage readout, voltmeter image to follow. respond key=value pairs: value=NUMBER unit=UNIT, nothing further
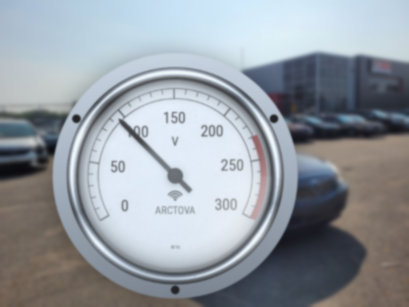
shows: value=95 unit=V
